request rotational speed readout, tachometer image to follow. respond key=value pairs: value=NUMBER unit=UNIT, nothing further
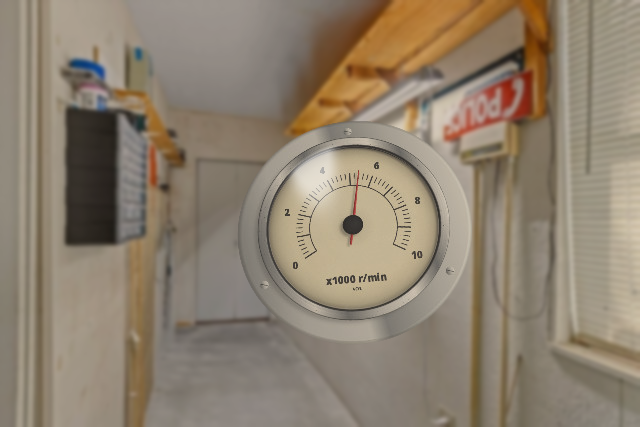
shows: value=5400 unit=rpm
